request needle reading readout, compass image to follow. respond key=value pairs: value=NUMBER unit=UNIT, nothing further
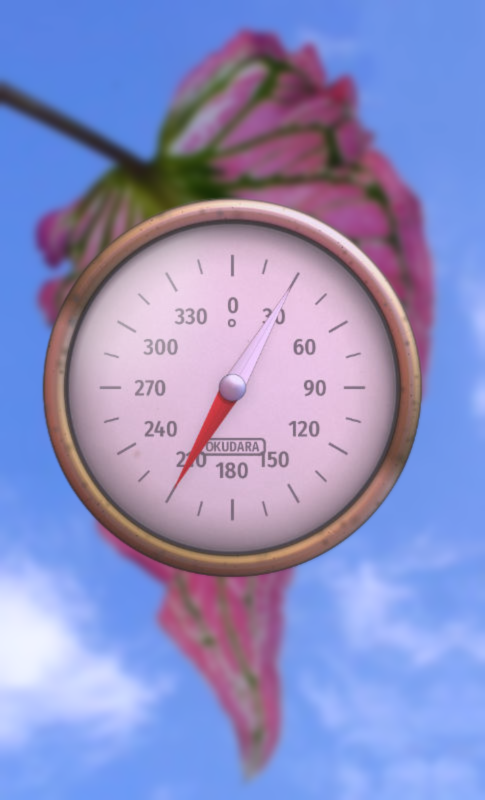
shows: value=210 unit=°
